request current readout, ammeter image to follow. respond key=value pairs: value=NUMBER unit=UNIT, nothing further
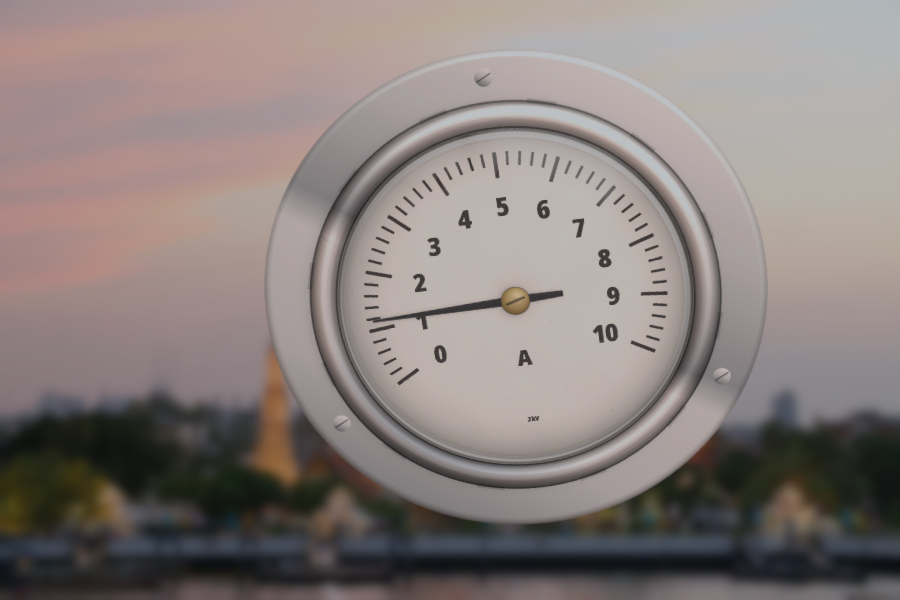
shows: value=1.2 unit=A
